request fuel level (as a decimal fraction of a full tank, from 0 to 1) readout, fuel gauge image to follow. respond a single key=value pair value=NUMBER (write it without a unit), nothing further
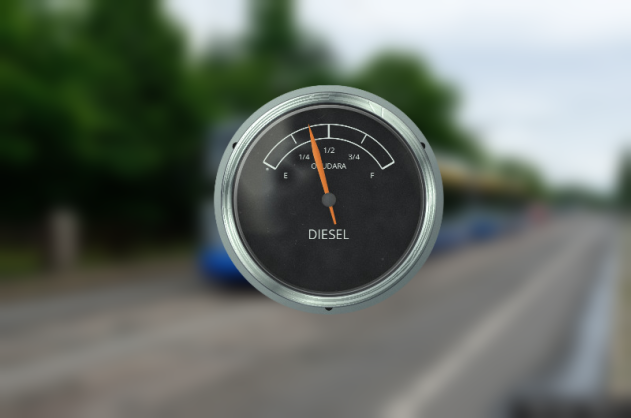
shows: value=0.375
